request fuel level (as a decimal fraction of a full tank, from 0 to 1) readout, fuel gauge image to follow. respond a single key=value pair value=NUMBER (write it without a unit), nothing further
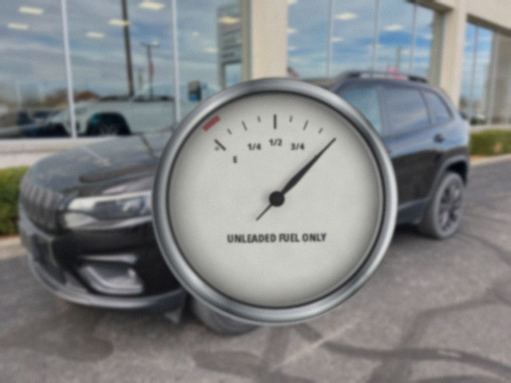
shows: value=1
